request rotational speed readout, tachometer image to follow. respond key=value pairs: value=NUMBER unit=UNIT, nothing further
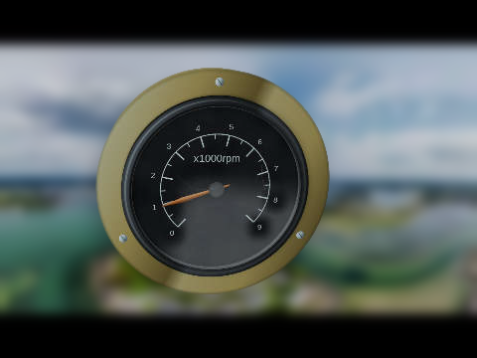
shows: value=1000 unit=rpm
